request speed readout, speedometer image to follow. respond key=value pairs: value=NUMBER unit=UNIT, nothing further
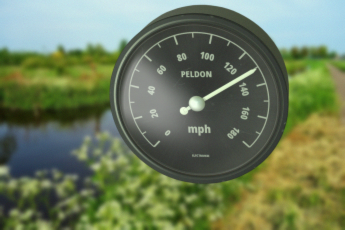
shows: value=130 unit=mph
